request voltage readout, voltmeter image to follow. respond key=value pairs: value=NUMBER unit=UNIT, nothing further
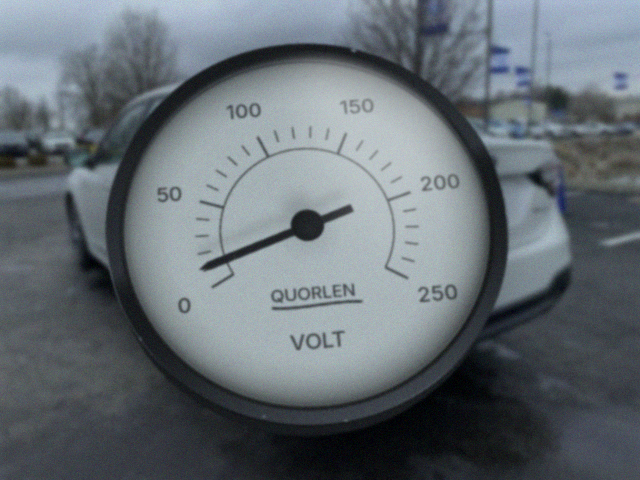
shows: value=10 unit=V
